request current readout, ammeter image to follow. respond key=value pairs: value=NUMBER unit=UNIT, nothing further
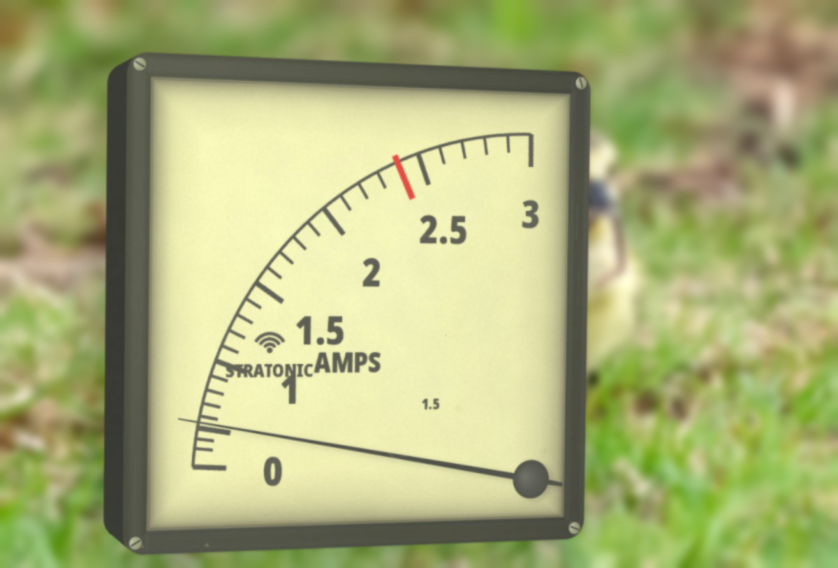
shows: value=0.55 unit=A
